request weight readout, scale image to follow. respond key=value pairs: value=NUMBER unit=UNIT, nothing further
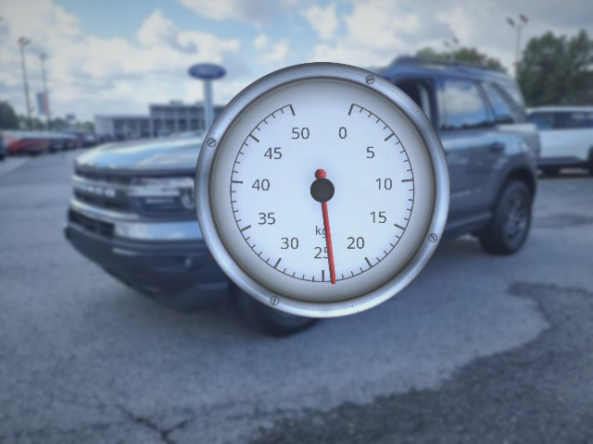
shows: value=24 unit=kg
